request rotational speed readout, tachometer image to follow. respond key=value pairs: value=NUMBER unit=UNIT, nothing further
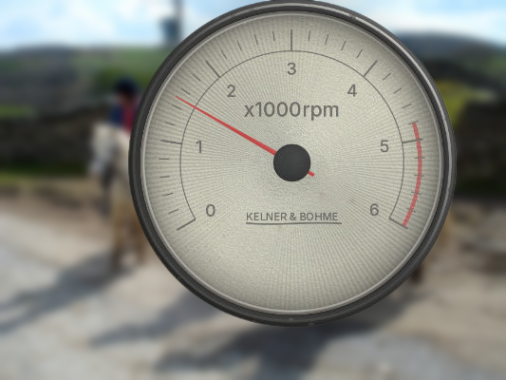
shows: value=1500 unit=rpm
